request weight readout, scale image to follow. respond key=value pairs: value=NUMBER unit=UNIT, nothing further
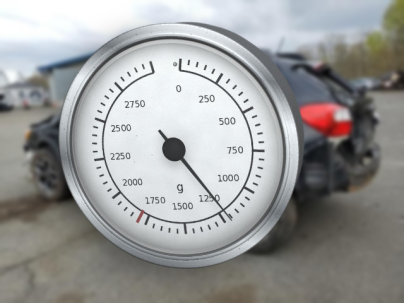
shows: value=1200 unit=g
